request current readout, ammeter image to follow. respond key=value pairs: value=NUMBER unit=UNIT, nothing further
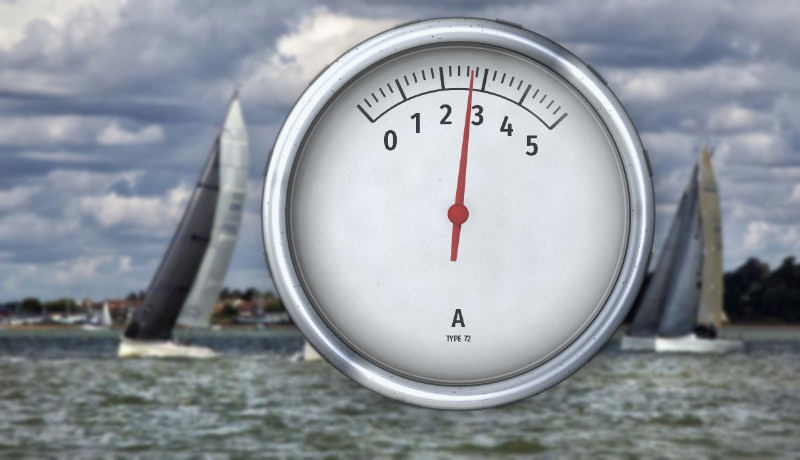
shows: value=2.7 unit=A
